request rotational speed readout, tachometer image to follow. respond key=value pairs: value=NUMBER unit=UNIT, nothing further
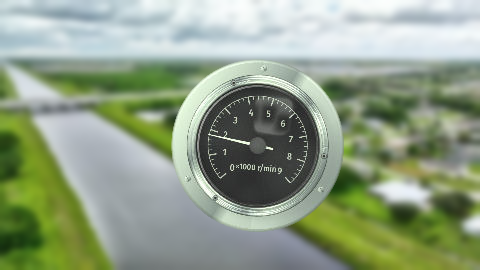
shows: value=1800 unit=rpm
